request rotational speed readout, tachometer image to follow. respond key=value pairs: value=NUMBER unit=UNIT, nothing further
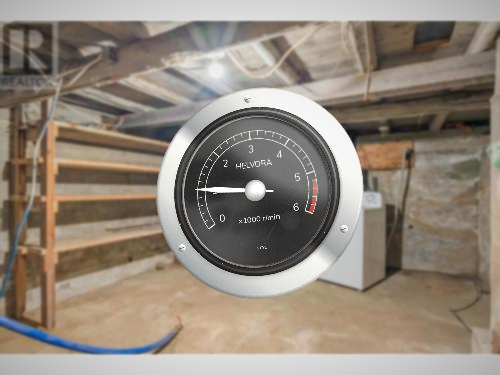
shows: value=1000 unit=rpm
